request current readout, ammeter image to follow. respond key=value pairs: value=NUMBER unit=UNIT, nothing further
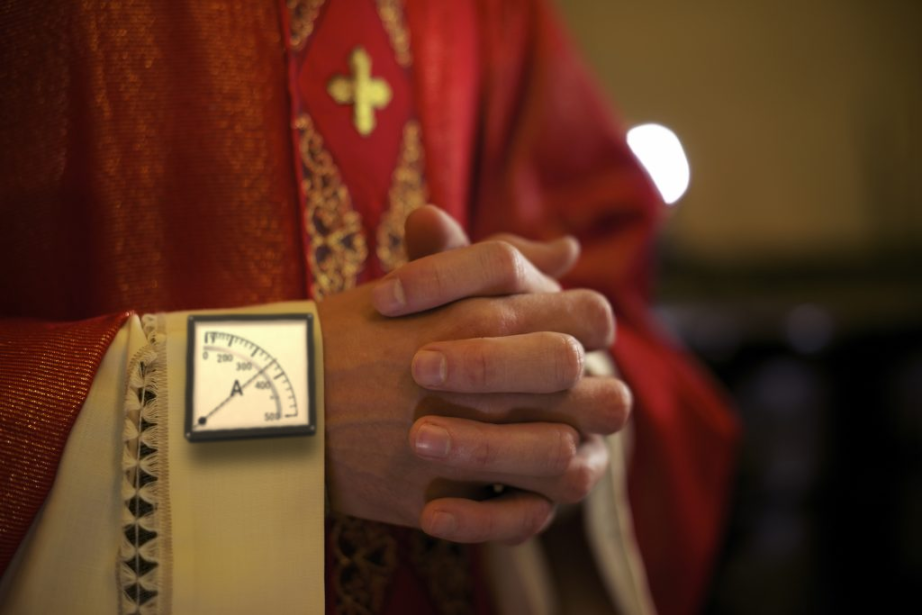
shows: value=360 unit=A
